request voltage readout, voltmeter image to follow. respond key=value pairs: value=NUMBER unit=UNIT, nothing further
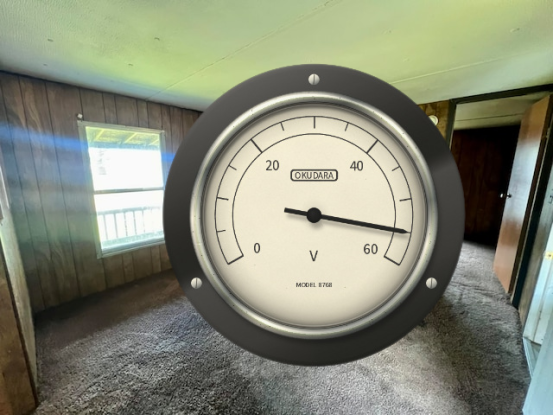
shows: value=55 unit=V
